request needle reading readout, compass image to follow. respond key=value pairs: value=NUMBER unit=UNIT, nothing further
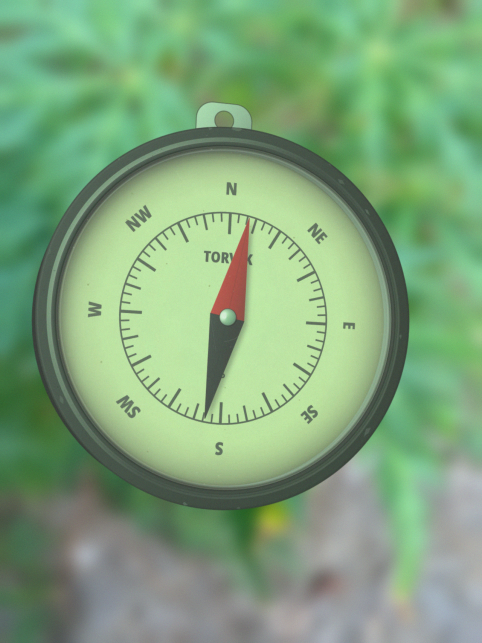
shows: value=10 unit=°
